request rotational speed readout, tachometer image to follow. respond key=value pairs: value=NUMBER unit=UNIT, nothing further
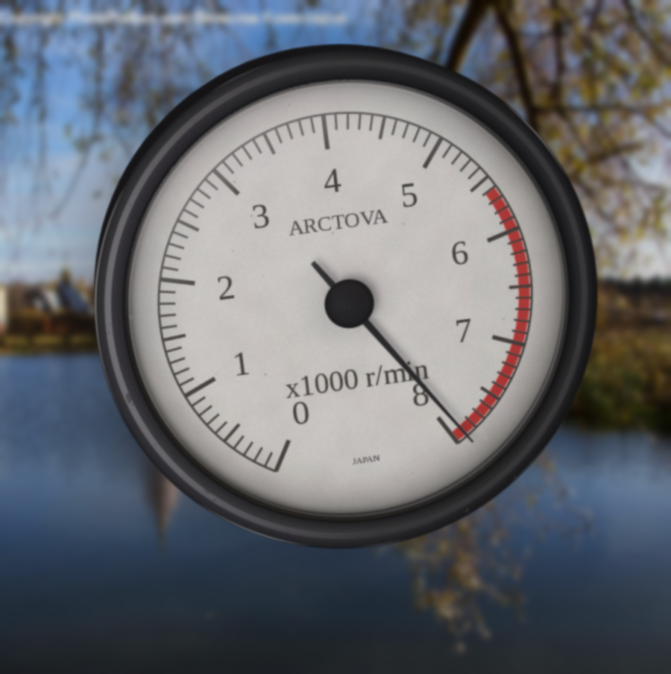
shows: value=7900 unit=rpm
